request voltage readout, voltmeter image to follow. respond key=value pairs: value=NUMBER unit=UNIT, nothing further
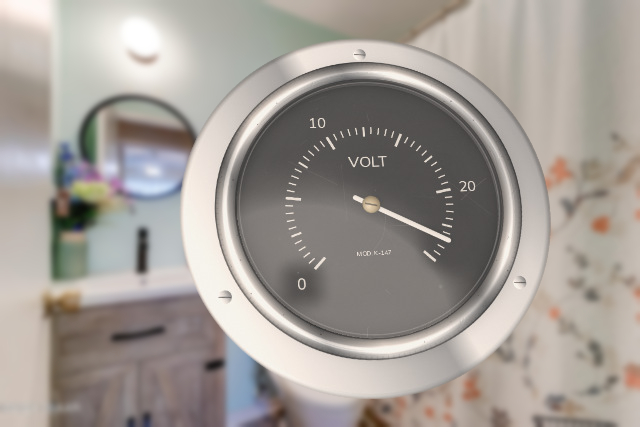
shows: value=23.5 unit=V
